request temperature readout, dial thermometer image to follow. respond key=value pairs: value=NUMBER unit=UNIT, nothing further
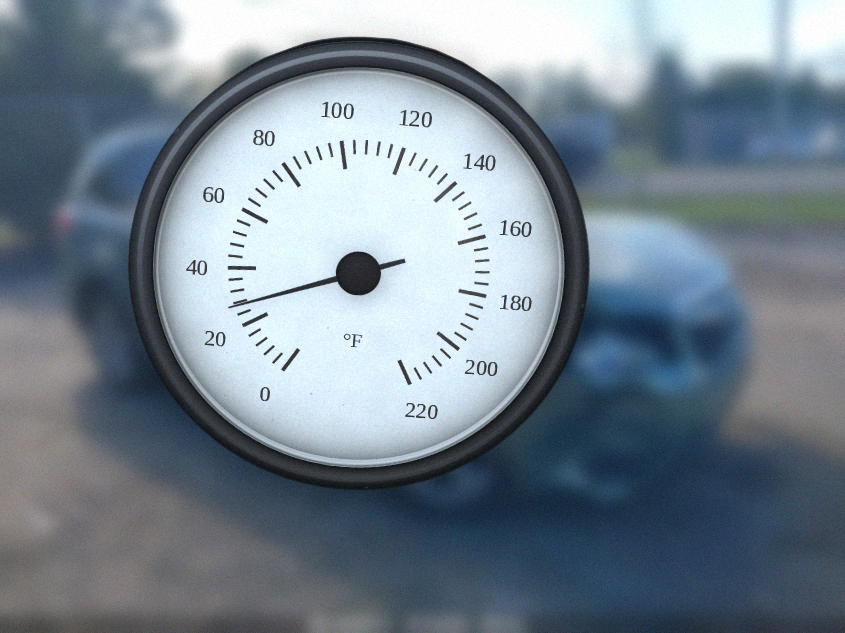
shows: value=28 unit=°F
